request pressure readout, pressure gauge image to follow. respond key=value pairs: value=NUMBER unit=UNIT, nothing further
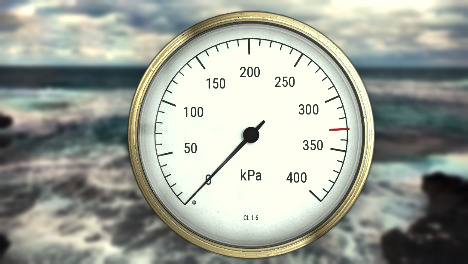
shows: value=0 unit=kPa
